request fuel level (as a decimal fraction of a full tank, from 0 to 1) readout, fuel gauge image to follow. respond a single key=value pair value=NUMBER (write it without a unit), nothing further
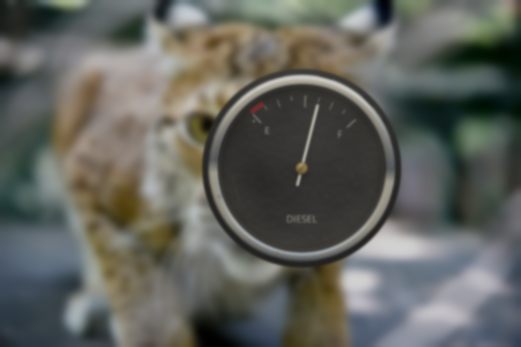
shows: value=0.625
